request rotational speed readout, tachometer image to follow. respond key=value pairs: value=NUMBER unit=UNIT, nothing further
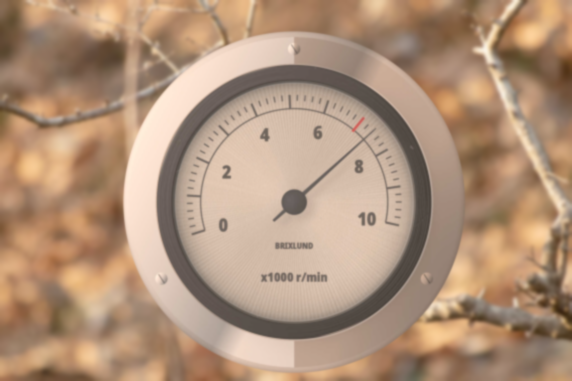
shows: value=7400 unit=rpm
